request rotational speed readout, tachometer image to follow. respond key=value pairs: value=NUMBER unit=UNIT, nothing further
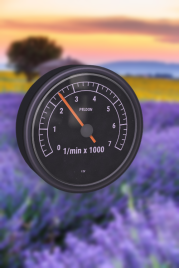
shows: value=2400 unit=rpm
